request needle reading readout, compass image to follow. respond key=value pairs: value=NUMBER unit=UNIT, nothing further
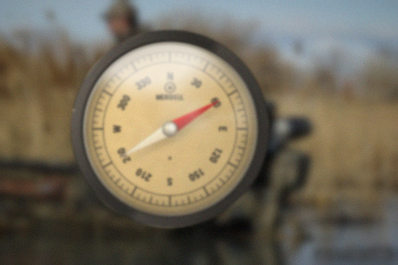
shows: value=60 unit=°
